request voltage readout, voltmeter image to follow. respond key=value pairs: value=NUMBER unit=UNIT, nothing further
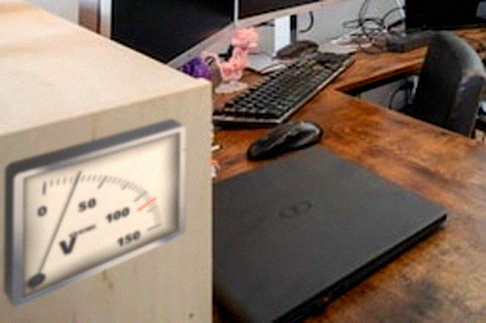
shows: value=25 unit=V
